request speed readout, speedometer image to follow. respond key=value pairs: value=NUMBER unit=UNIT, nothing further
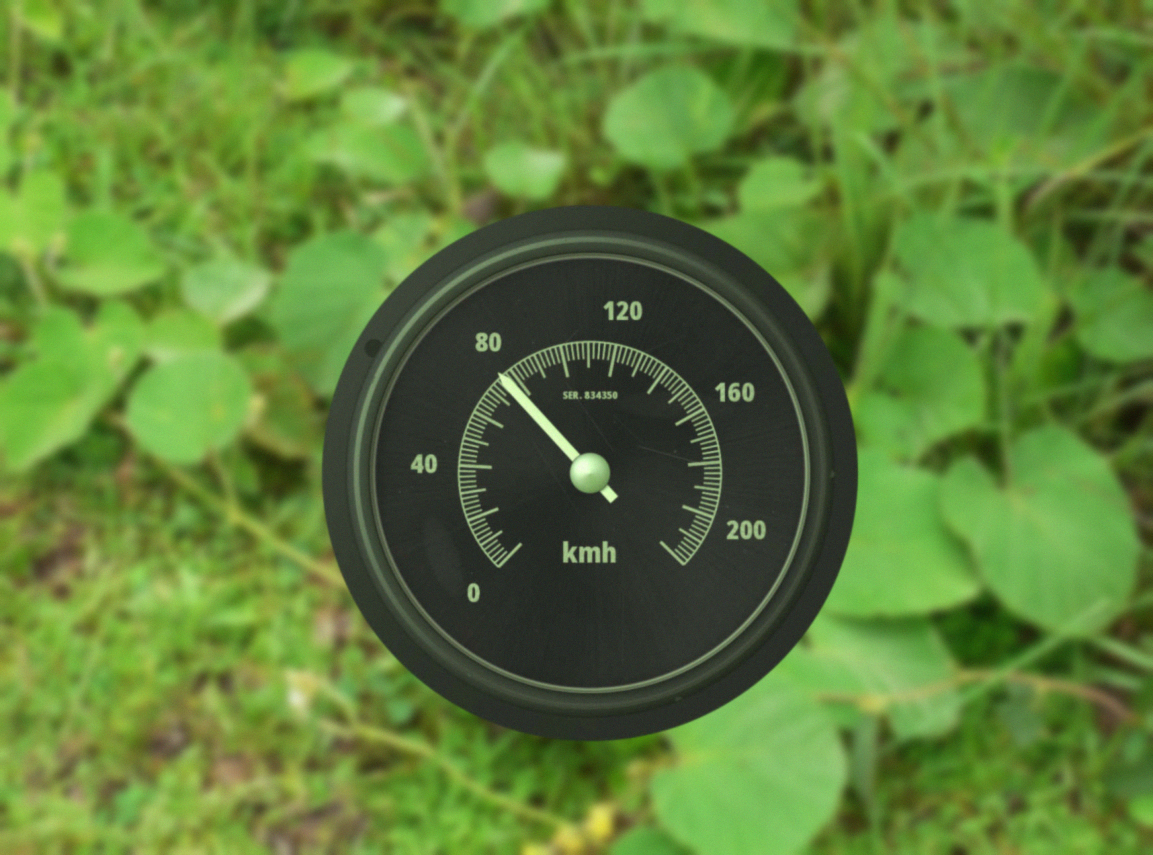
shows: value=76 unit=km/h
